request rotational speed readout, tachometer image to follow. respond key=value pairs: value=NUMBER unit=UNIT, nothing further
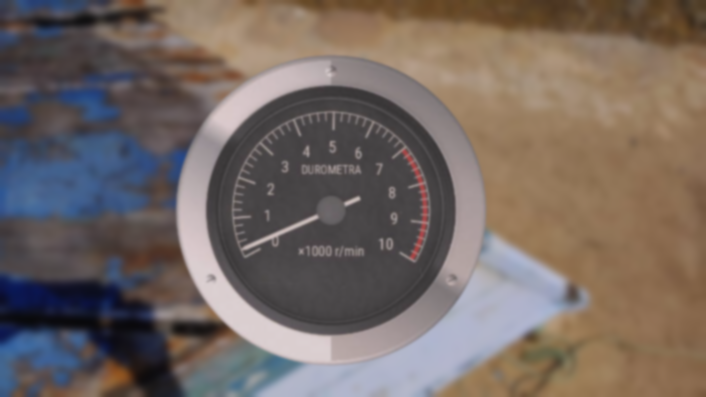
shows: value=200 unit=rpm
